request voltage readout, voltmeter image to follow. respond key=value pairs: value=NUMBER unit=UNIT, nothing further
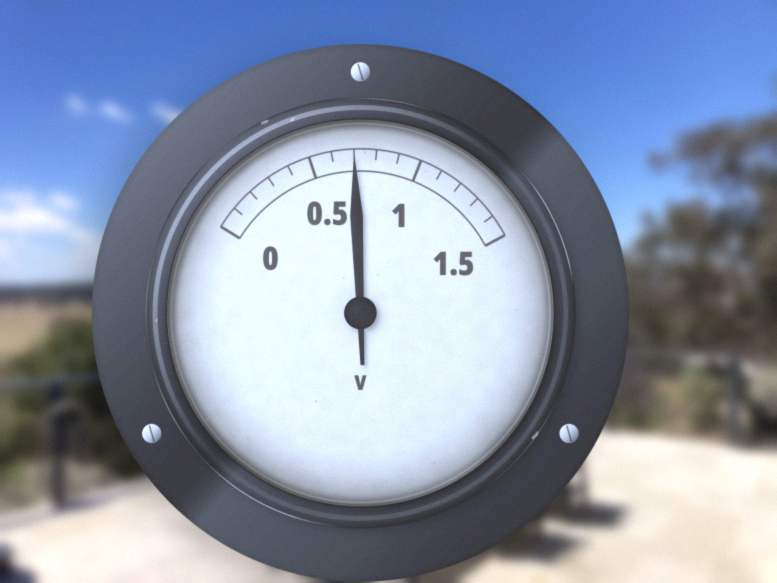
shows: value=0.7 unit=V
